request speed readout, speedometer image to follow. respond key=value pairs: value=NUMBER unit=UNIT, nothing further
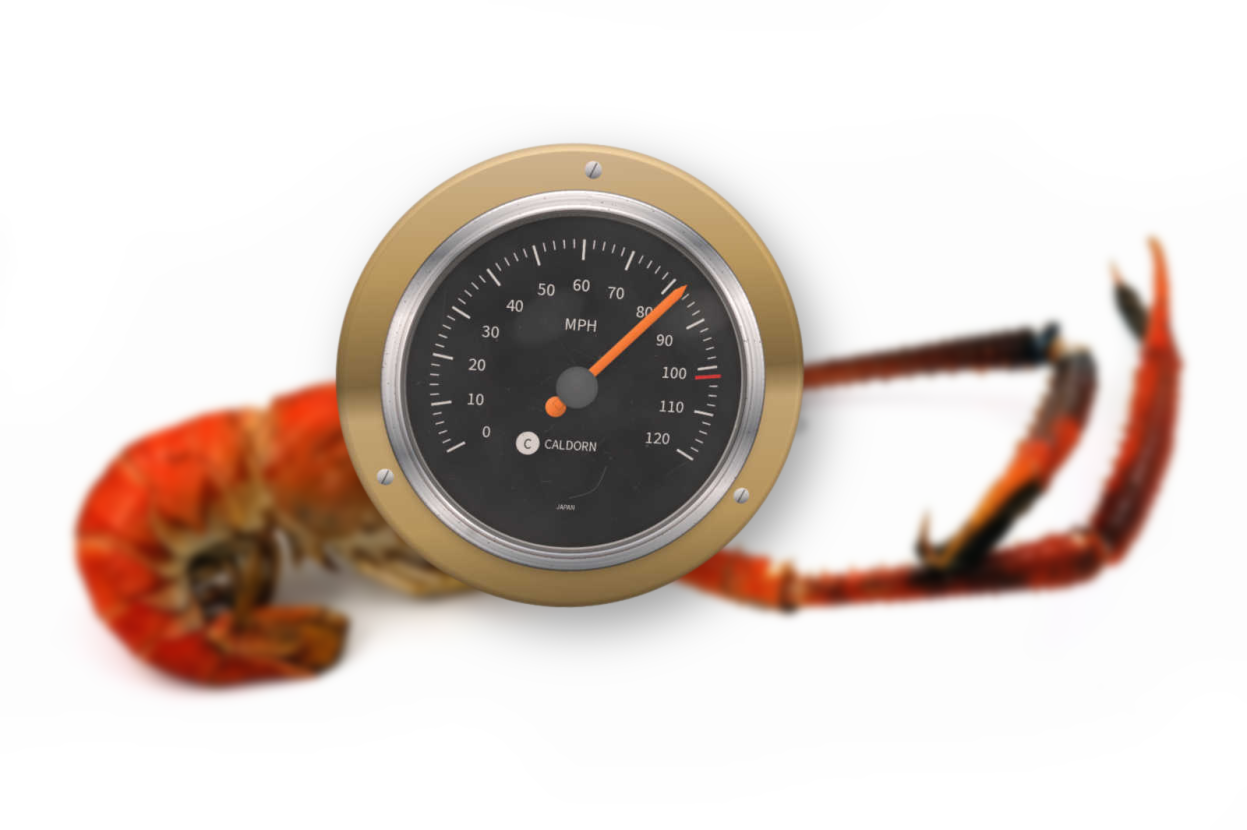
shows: value=82 unit=mph
